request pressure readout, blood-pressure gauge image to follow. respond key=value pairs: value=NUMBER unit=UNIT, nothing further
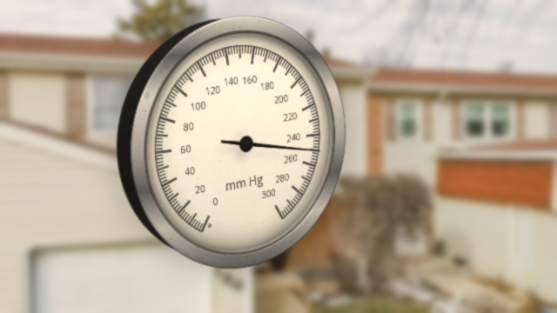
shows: value=250 unit=mmHg
